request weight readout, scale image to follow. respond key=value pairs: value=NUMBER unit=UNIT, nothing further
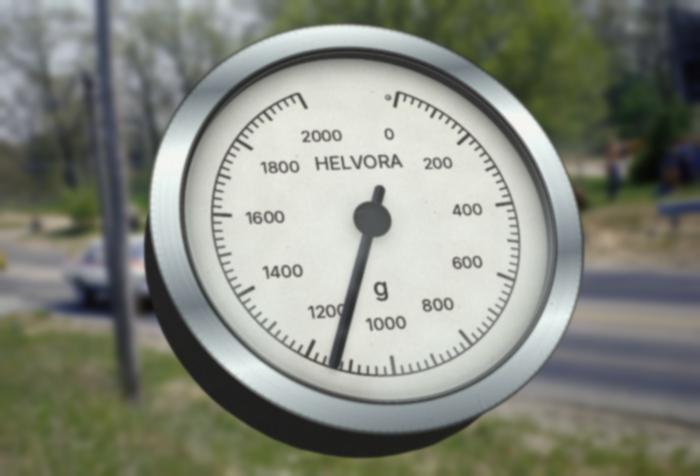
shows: value=1140 unit=g
